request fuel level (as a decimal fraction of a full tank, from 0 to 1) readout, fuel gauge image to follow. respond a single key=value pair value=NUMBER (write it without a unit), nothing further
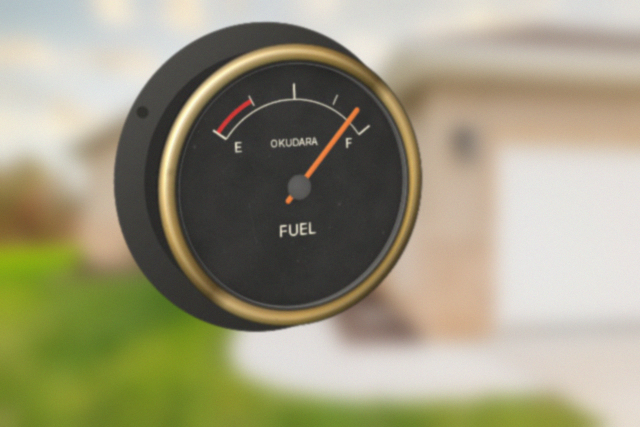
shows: value=0.875
